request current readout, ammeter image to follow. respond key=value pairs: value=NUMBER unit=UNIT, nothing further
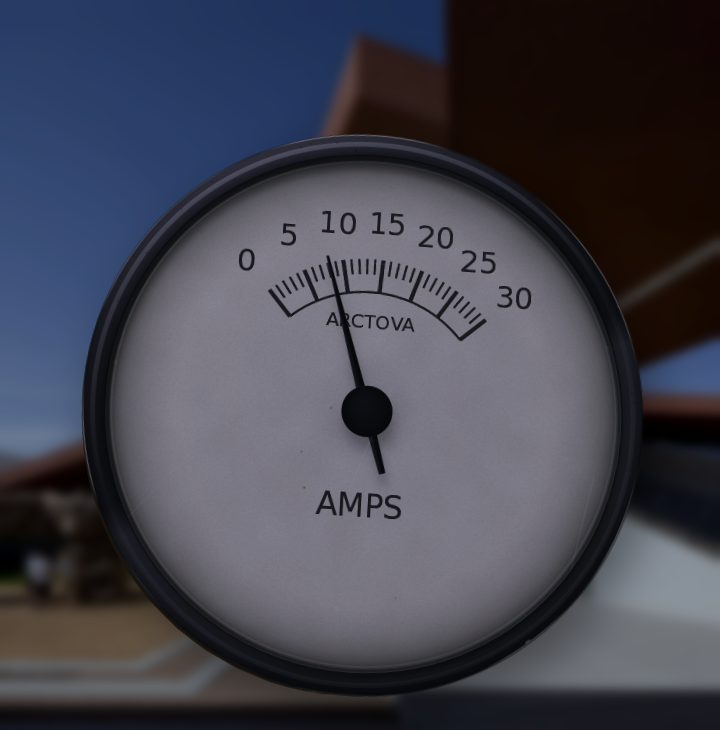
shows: value=8 unit=A
